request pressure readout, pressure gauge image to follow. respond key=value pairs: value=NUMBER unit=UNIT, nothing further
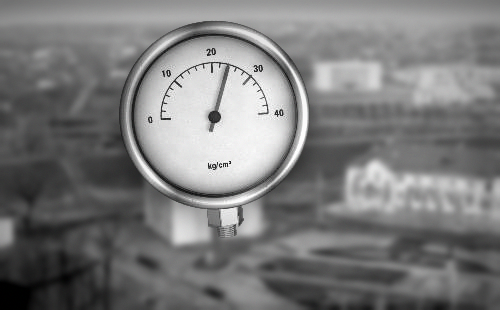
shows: value=24 unit=kg/cm²
